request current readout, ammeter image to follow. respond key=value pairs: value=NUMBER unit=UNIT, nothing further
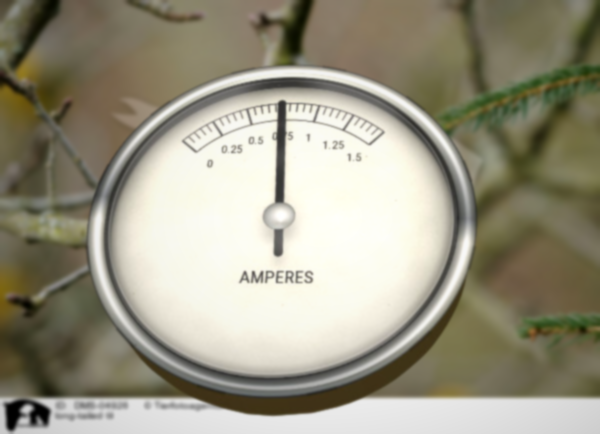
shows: value=0.75 unit=A
